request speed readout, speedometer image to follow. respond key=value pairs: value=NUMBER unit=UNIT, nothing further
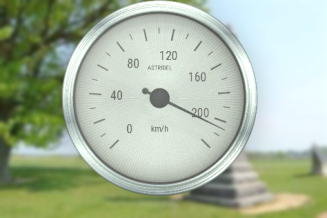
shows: value=205 unit=km/h
